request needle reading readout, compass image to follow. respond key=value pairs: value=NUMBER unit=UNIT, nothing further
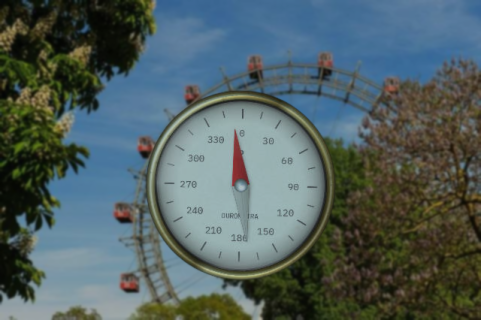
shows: value=352.5 unit=°
